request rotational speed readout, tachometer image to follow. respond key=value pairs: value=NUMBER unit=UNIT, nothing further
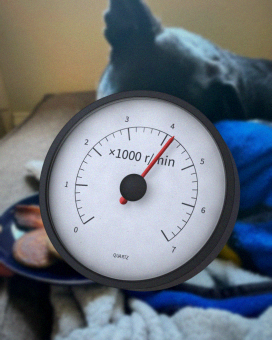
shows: value=4200 unit=rpm
